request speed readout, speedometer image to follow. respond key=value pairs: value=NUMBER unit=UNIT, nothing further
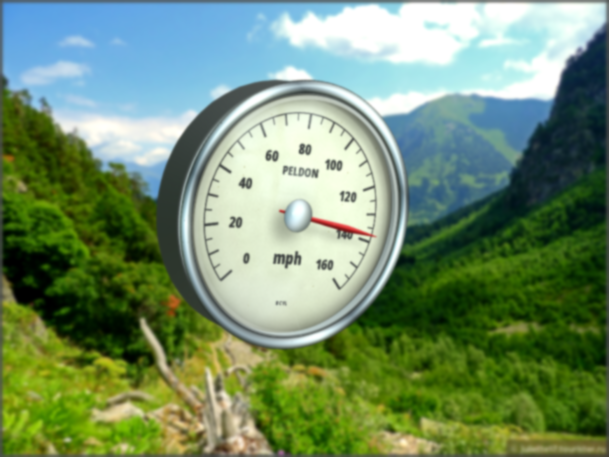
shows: value=137.5 unit=mph
